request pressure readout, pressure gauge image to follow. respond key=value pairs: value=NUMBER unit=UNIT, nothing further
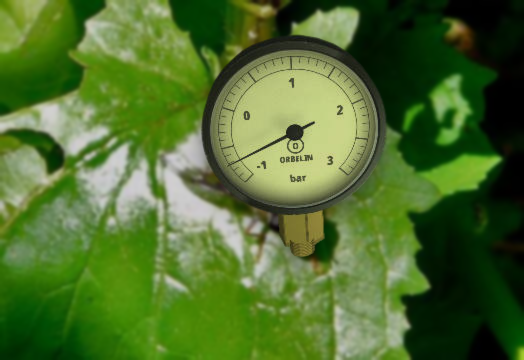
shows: value=-0.7 unit=bar
